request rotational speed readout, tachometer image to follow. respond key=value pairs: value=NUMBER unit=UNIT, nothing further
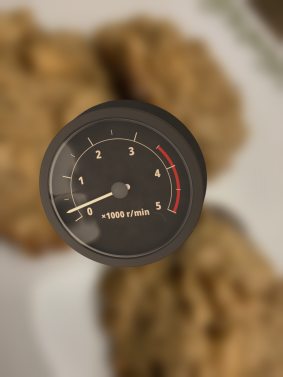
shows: value=250 unit=rpm
